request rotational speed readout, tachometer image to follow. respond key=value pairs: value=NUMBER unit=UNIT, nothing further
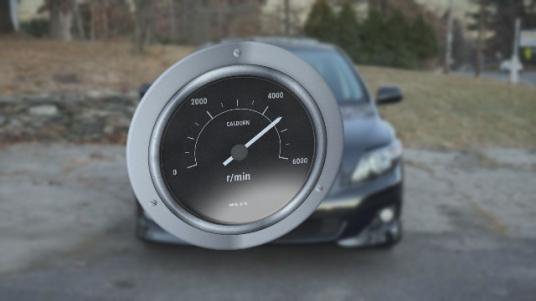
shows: value=4500 unit=rpm
